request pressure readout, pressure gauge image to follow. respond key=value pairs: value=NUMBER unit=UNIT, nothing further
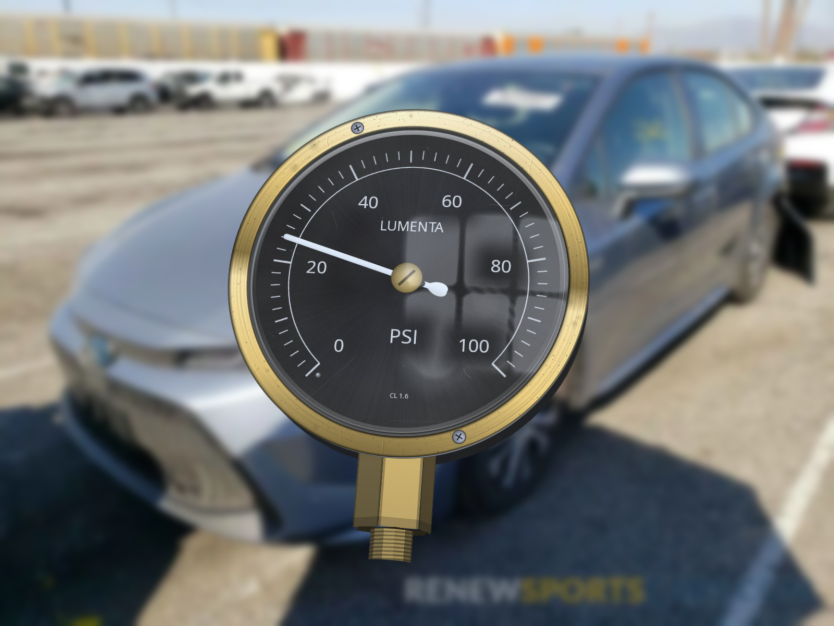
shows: value=24 unit=psi
